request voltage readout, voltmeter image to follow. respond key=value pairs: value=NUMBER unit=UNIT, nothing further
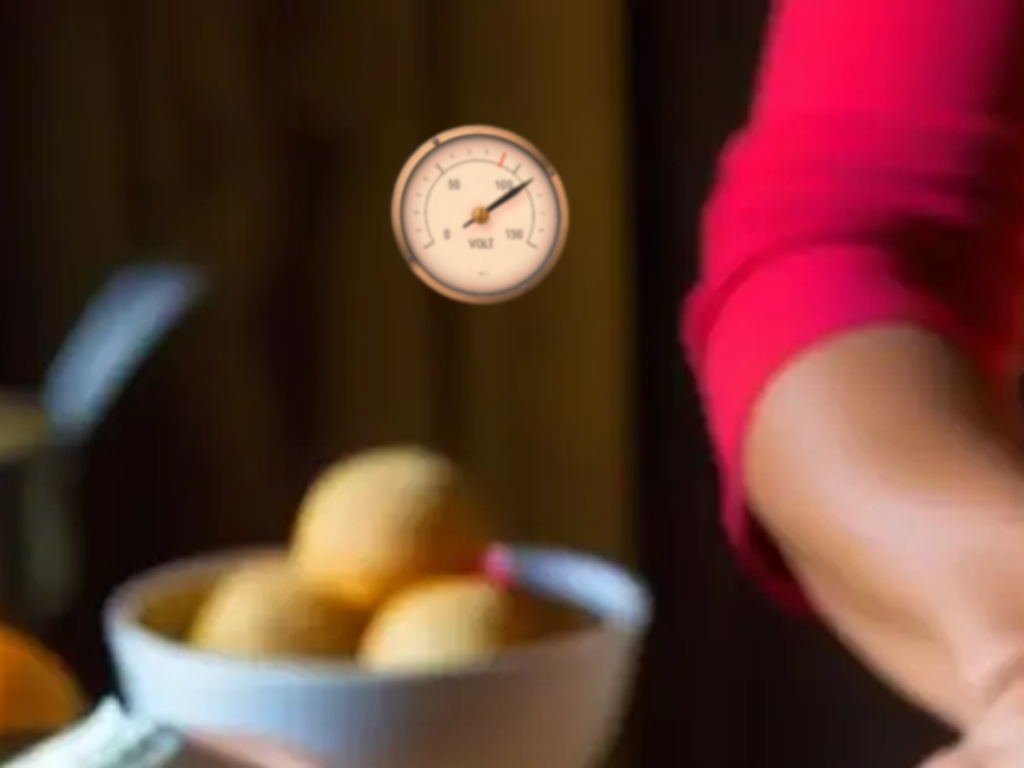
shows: value=110 unit=V
